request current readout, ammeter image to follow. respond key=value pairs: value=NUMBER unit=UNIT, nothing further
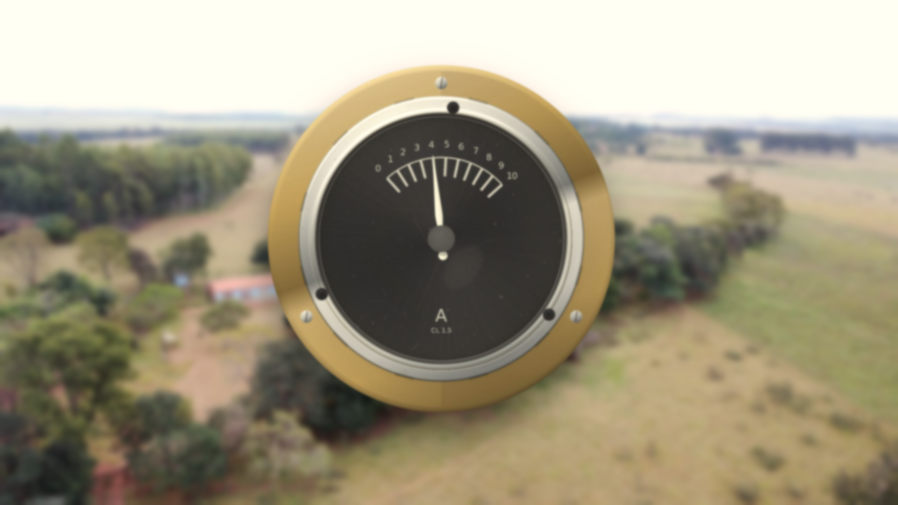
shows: value=4 unit=A
